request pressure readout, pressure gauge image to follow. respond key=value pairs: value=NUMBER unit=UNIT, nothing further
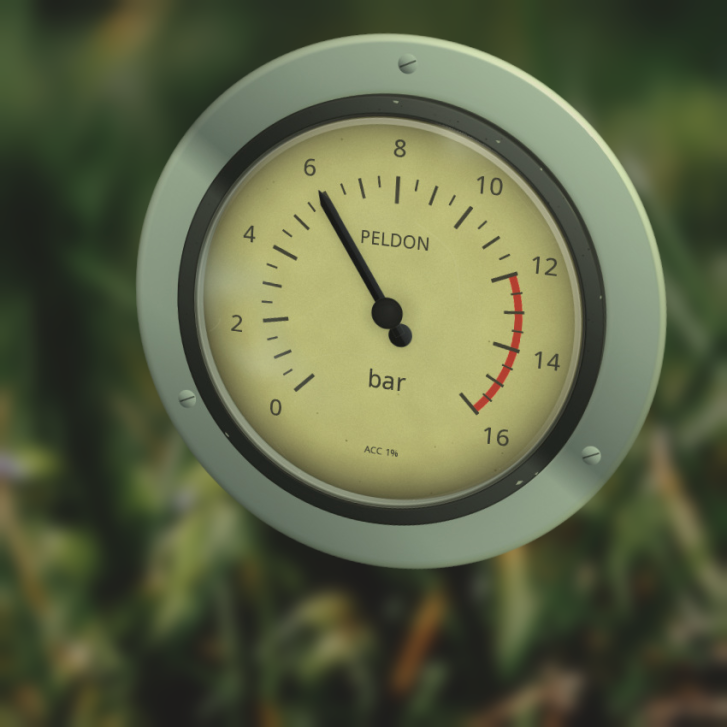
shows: value=6 unit=bar
